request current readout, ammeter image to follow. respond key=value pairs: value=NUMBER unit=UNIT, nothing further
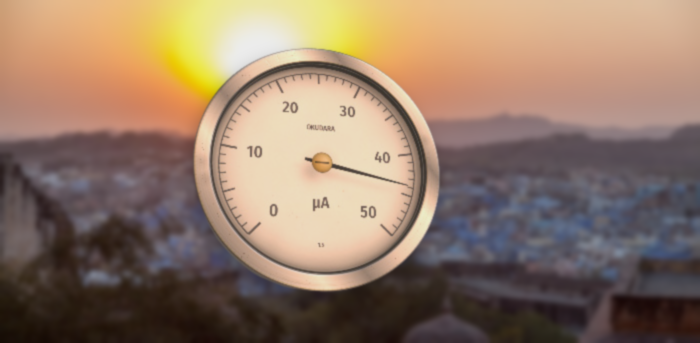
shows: value=44 unit=µA
